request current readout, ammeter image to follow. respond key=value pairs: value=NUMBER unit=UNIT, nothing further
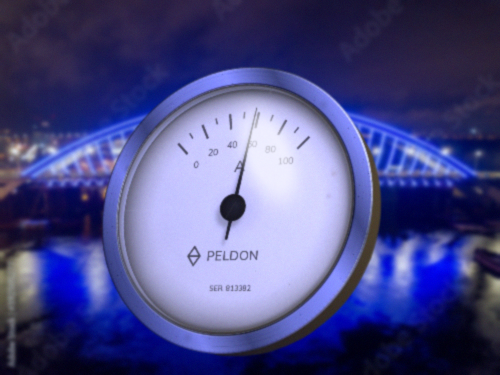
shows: value=60 unit=A
